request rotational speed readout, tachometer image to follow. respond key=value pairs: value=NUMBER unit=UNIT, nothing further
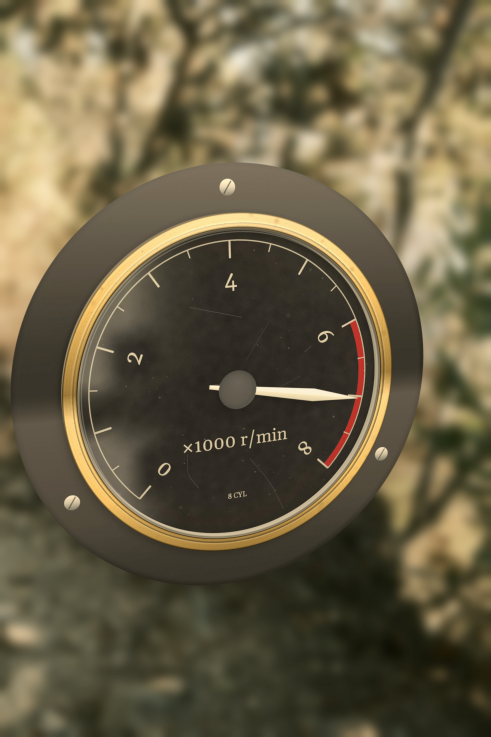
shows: value=7000 unit=rpm
